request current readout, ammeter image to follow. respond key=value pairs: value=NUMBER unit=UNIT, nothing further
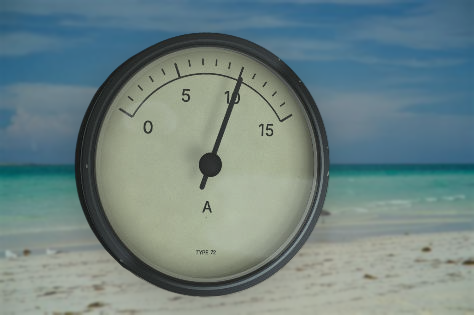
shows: value=10 unit=A
